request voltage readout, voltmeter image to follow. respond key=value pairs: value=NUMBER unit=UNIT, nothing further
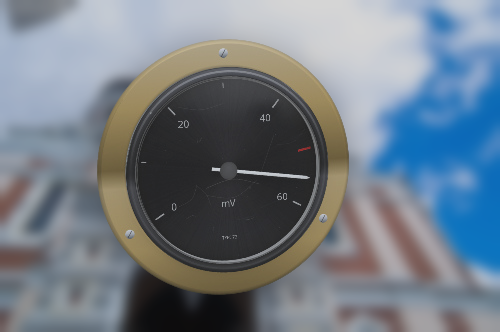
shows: value=55 unit=mV
